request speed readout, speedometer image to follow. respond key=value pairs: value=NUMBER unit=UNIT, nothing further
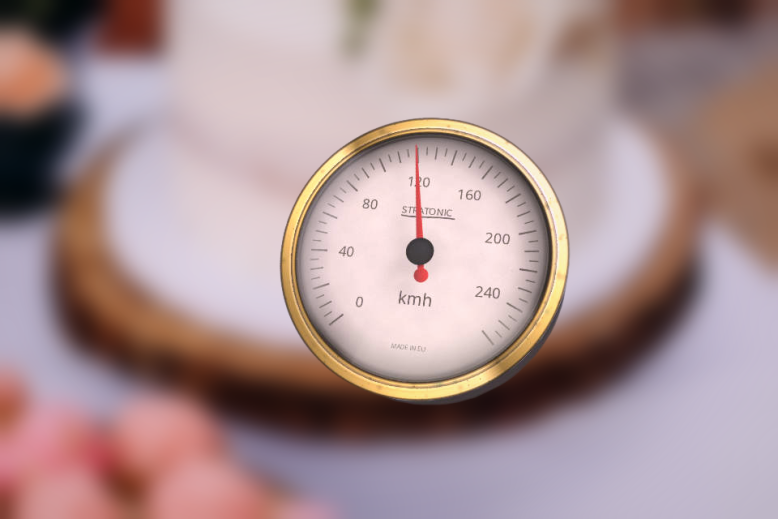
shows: value=120 unit=km/h
